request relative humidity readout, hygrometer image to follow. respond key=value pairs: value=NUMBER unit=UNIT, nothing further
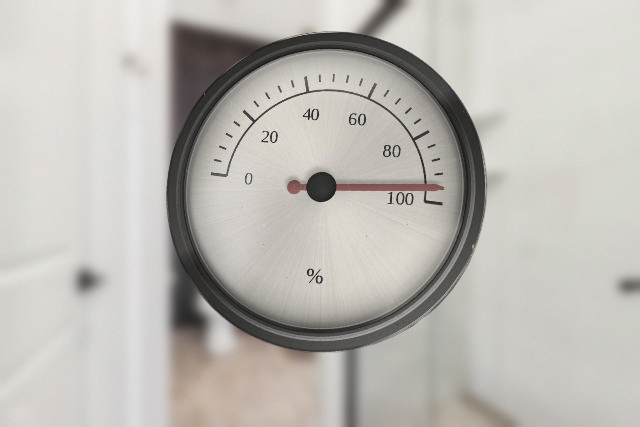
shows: value=96 unit=%
